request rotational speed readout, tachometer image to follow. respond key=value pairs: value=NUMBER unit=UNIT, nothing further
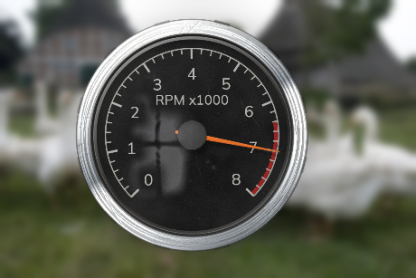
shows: value=7000 unit=rpm
